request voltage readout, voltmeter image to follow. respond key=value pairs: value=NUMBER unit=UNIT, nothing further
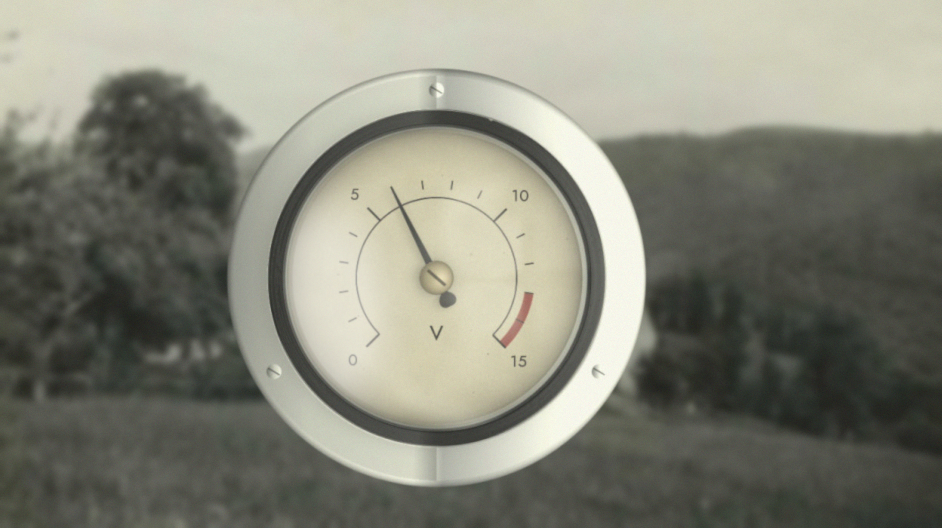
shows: value=6 unit=V
